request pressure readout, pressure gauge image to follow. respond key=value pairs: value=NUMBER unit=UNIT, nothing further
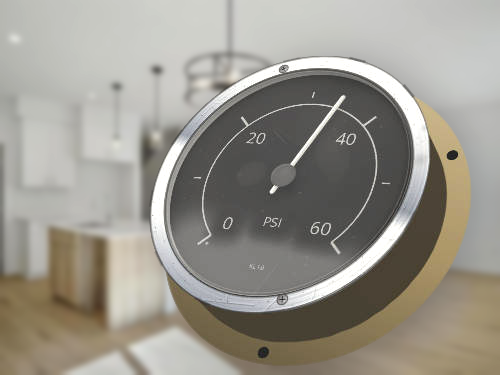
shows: value=35 unit=psi
